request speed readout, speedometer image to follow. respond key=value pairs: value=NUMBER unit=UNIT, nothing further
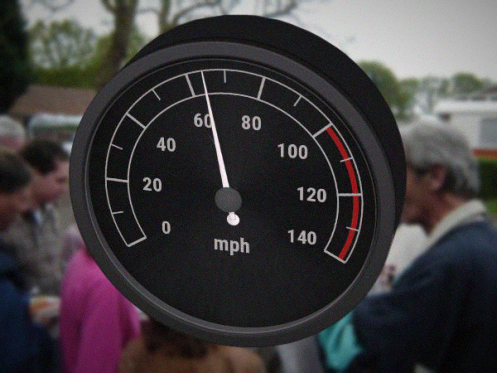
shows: value=65 unit=mph
